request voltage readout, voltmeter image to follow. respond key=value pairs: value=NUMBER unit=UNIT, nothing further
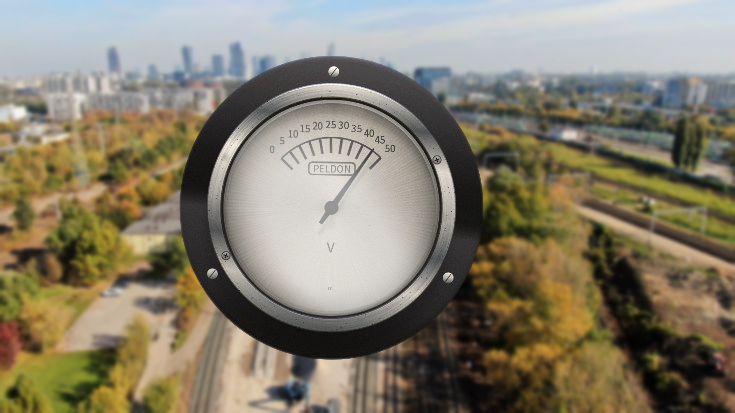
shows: value=45 unit=V
